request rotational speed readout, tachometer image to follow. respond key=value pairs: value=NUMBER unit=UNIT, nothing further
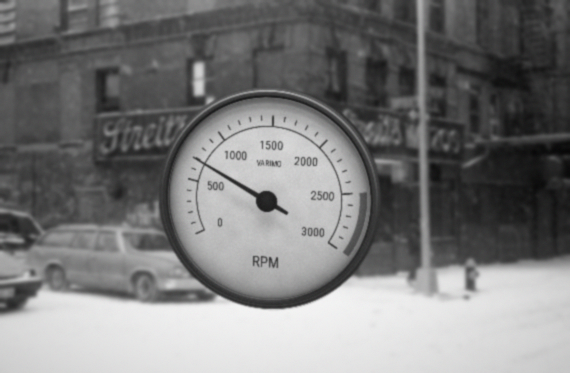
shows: value=700 unit=rpm
